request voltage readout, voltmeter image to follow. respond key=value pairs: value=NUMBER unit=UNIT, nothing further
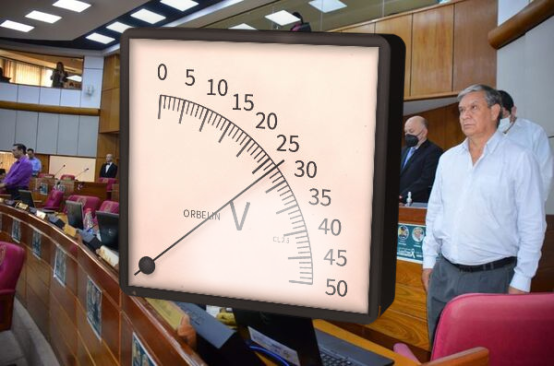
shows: value=27 unit=V
